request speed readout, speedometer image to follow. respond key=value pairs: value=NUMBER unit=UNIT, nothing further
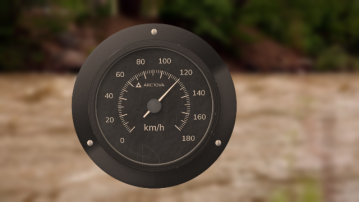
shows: value=120 unit=km/h
